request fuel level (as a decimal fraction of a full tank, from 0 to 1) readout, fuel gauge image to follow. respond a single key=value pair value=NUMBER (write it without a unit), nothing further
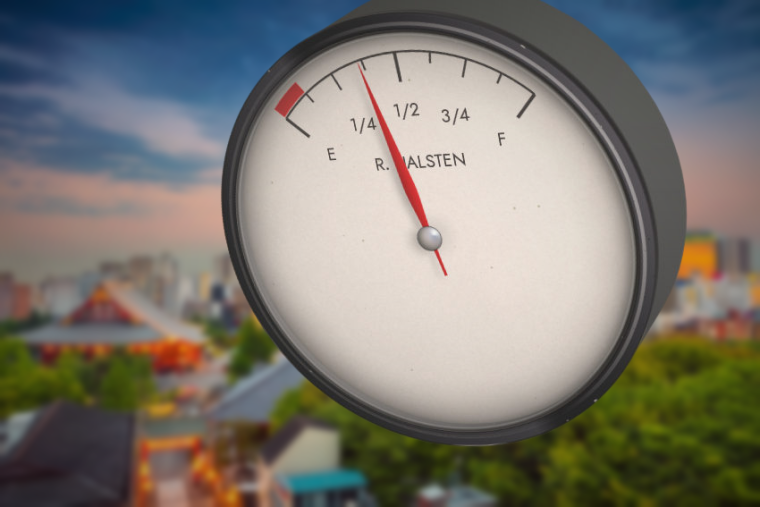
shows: value=0.375
